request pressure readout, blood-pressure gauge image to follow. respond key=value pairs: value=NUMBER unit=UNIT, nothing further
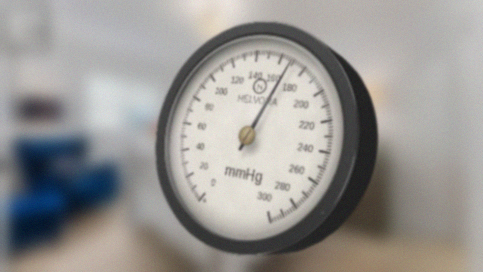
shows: value=170 unit=mmHg
